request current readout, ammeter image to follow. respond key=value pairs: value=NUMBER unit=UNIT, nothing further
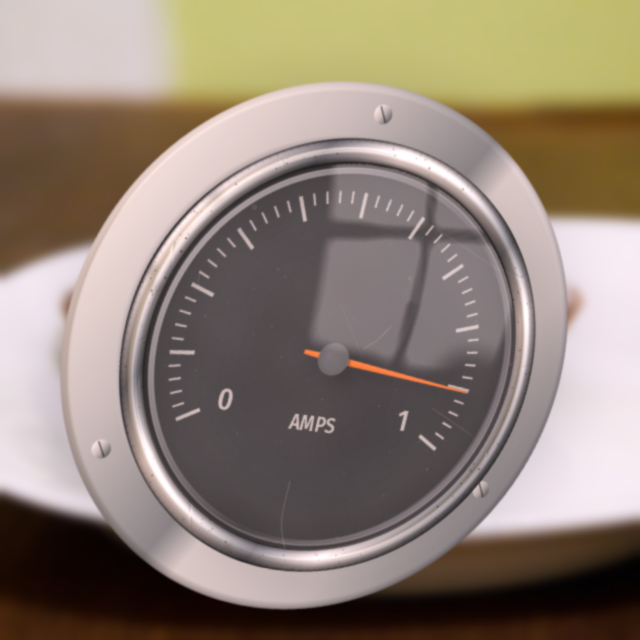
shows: value=0.9 unit=A
